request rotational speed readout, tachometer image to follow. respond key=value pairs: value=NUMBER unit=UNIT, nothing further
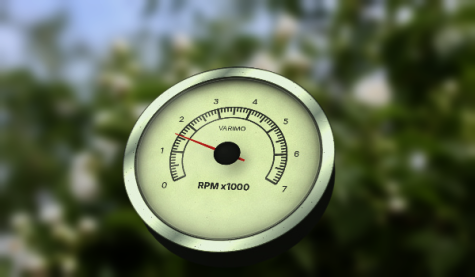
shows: value=1500 unit=rpm
